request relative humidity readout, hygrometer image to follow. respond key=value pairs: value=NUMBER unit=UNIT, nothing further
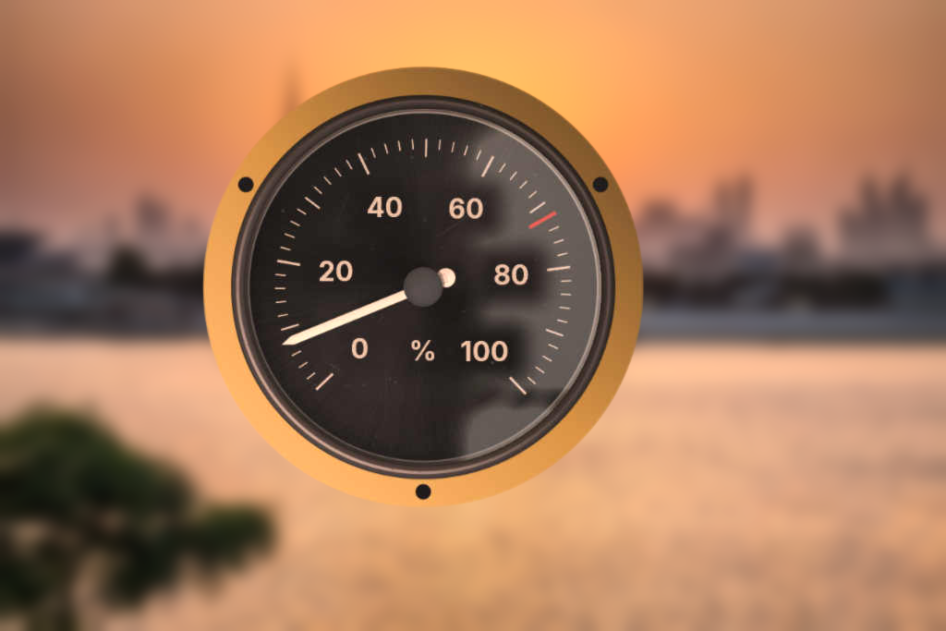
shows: value=8 unit=%
